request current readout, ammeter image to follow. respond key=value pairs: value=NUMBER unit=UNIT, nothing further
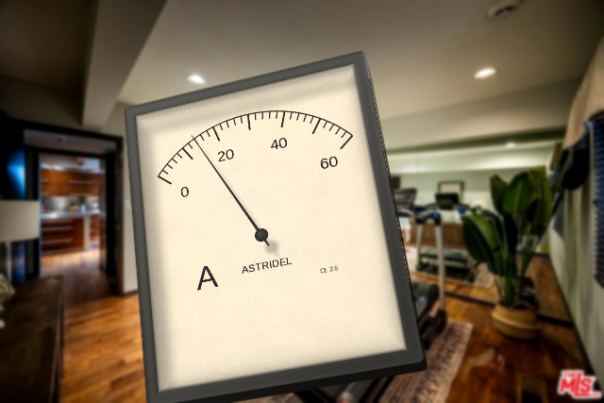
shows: value=14 unit=A
